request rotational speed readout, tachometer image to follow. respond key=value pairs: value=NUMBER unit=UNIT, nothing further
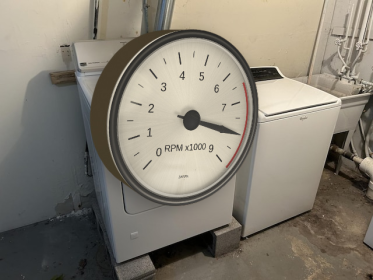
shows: value=8000 unit=rpm
